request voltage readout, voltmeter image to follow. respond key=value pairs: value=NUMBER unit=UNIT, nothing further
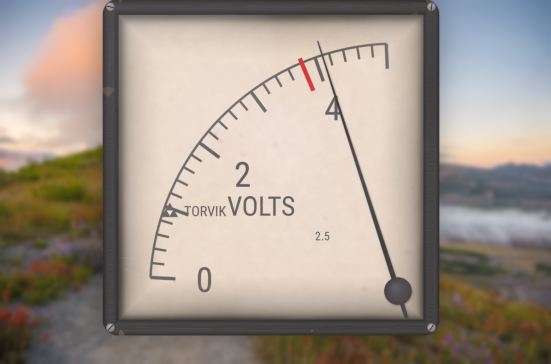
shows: value=4.1 unit=V
